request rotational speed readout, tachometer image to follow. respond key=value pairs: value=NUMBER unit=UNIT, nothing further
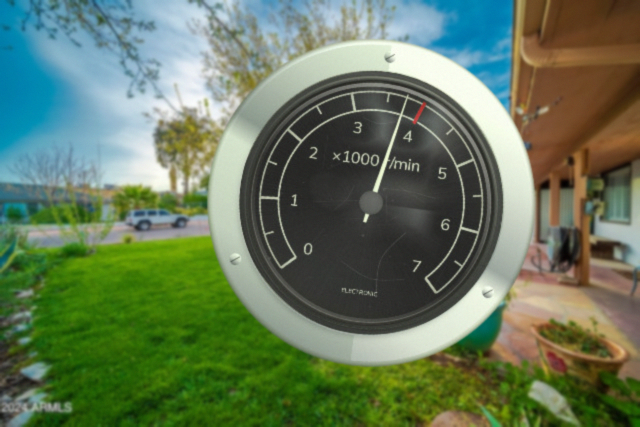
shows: value=3750 unit=rpm
